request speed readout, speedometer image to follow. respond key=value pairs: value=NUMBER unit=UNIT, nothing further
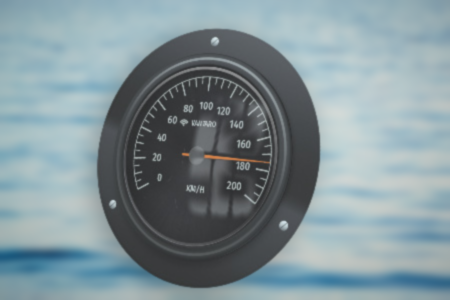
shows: value=175 unit=km/h
